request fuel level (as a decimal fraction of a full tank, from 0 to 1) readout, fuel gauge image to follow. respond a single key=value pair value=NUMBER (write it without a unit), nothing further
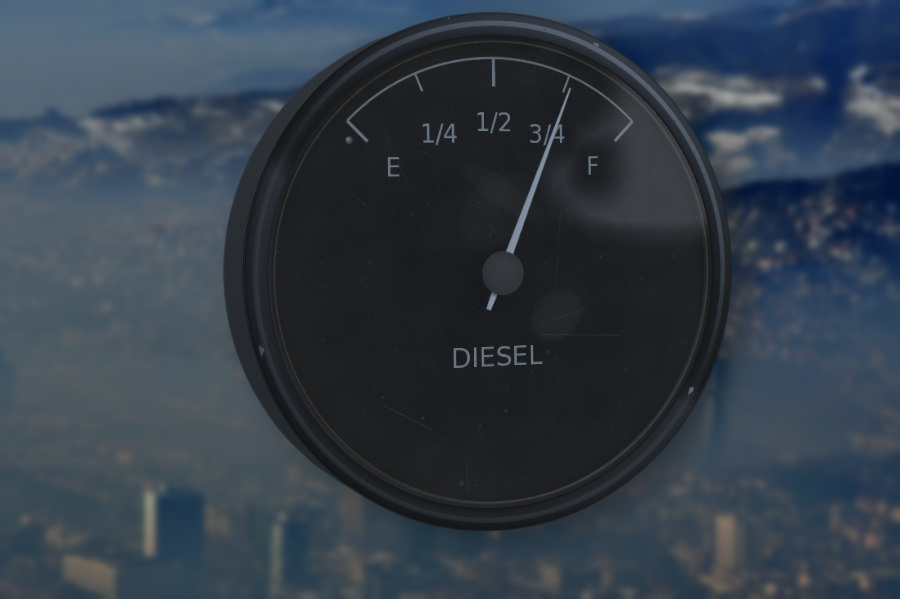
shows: value=0.75
